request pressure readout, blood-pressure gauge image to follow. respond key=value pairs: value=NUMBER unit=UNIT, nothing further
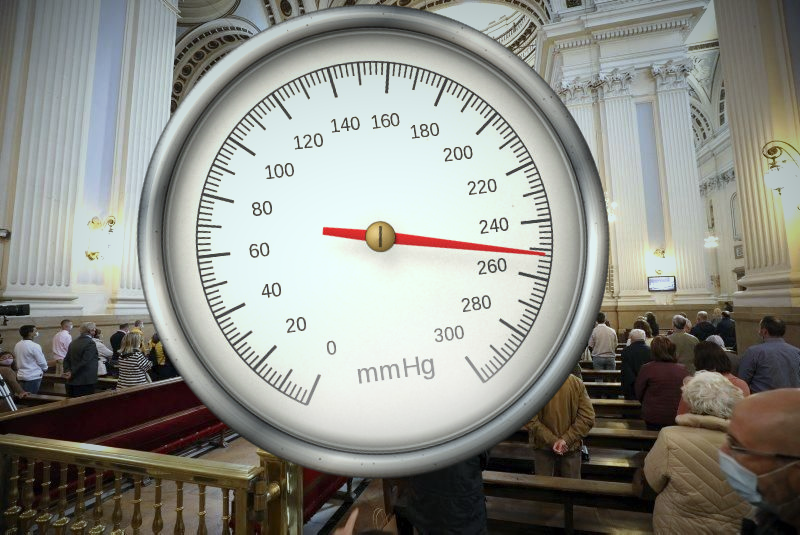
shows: value=252 unit=mmHg
